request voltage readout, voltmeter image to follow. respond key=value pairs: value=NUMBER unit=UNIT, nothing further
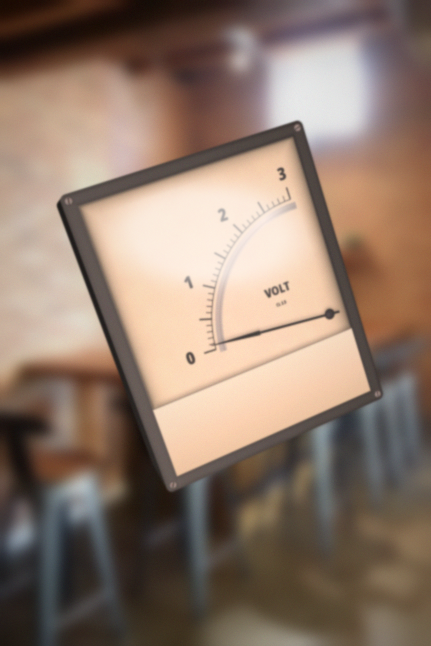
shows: value=0.1 unit=V
